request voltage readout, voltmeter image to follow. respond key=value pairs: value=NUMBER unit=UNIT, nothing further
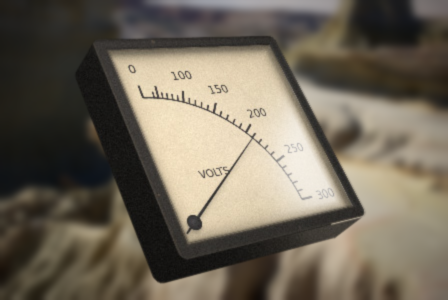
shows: value=210 unit=V
